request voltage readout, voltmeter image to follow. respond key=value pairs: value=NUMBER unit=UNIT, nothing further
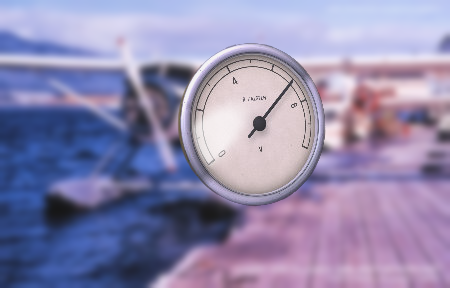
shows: value=7 unit=V
